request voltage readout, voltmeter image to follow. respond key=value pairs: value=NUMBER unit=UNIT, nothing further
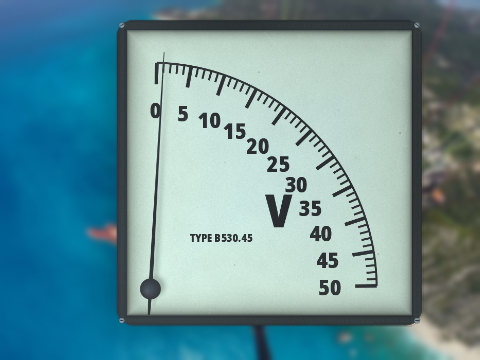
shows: value=1 unit=V
